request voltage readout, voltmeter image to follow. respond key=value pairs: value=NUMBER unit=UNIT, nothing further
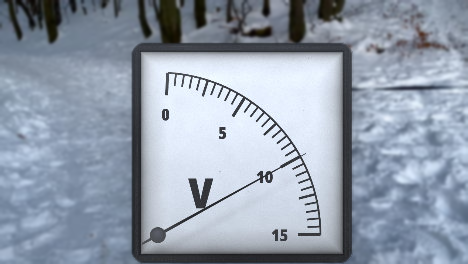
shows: value=10 unit=V
